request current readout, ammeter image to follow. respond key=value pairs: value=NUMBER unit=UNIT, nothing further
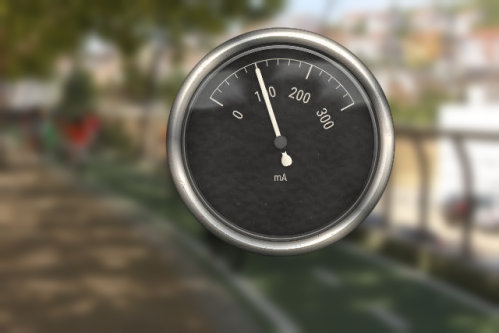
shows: value=100 unit=mA
